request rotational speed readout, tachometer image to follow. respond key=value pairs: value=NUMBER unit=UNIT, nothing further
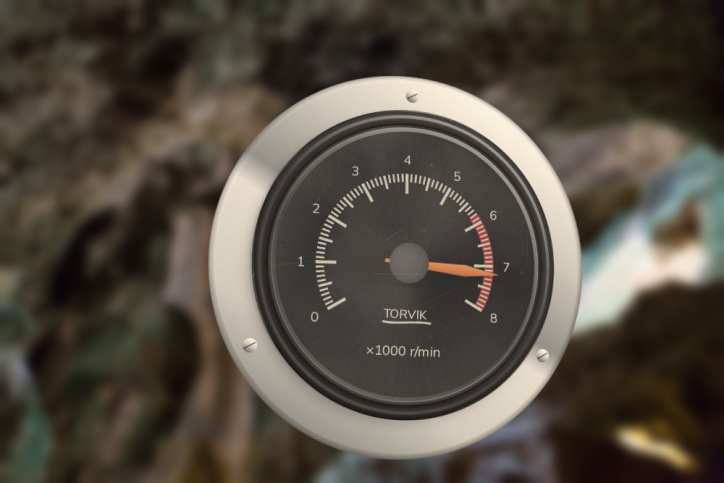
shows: value=7200 unit=rpm
